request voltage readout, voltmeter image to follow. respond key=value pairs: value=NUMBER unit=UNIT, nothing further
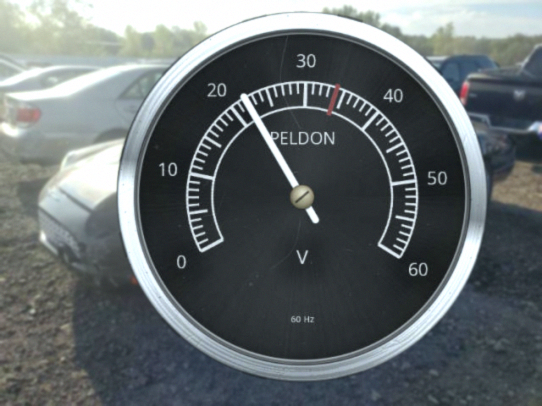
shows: value=22 unit=V
